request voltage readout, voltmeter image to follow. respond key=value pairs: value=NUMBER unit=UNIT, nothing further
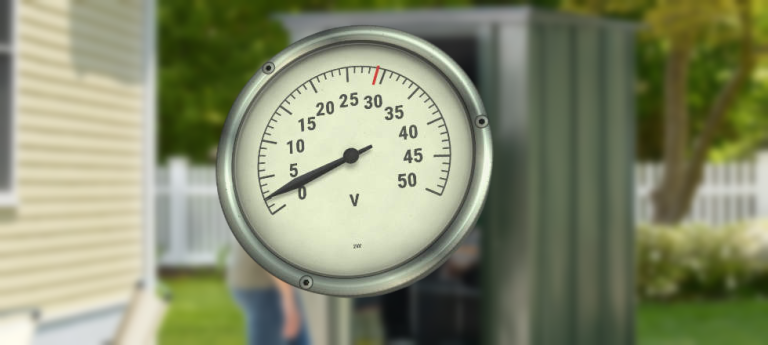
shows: value=2 unit=V
